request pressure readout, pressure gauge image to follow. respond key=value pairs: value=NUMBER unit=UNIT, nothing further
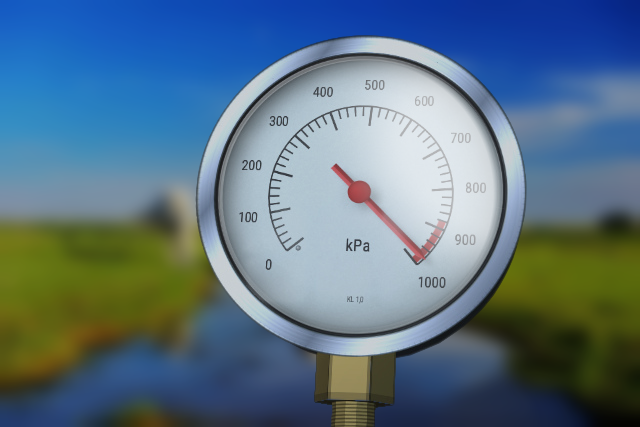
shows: value=980 unit=kPa
